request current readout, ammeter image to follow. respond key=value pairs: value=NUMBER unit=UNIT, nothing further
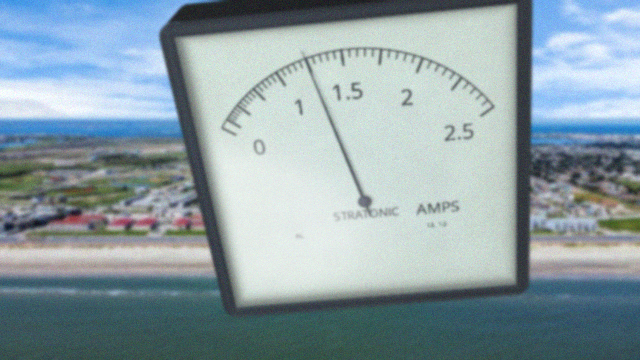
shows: value=1.25 unit=A
